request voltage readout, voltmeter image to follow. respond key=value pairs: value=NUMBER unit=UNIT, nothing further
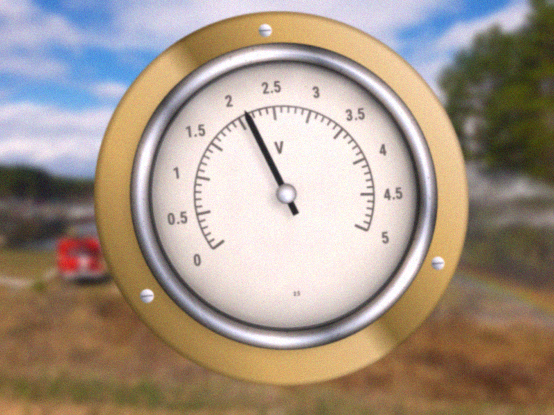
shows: value=2.1 unit=V
